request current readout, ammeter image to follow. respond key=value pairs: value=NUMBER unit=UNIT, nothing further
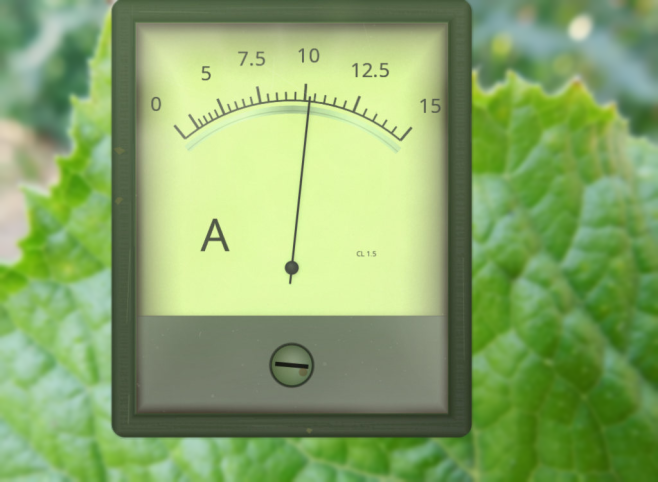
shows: value=10.25 unit=A
